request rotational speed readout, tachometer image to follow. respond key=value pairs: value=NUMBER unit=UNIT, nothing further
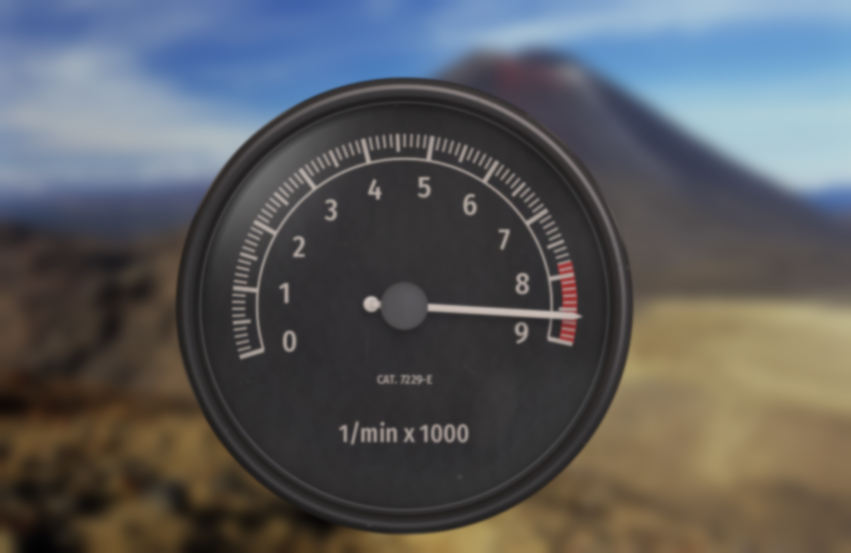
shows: value=8600 unit=rpm
